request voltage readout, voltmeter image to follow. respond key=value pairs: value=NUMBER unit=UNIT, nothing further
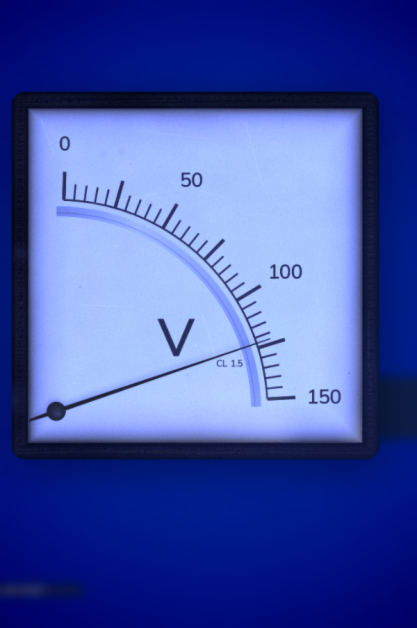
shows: value=122.5 unit=V
